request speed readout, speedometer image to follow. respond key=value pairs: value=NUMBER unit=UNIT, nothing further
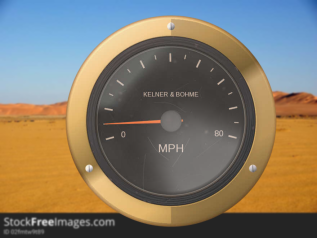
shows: value=5 unit=mph
